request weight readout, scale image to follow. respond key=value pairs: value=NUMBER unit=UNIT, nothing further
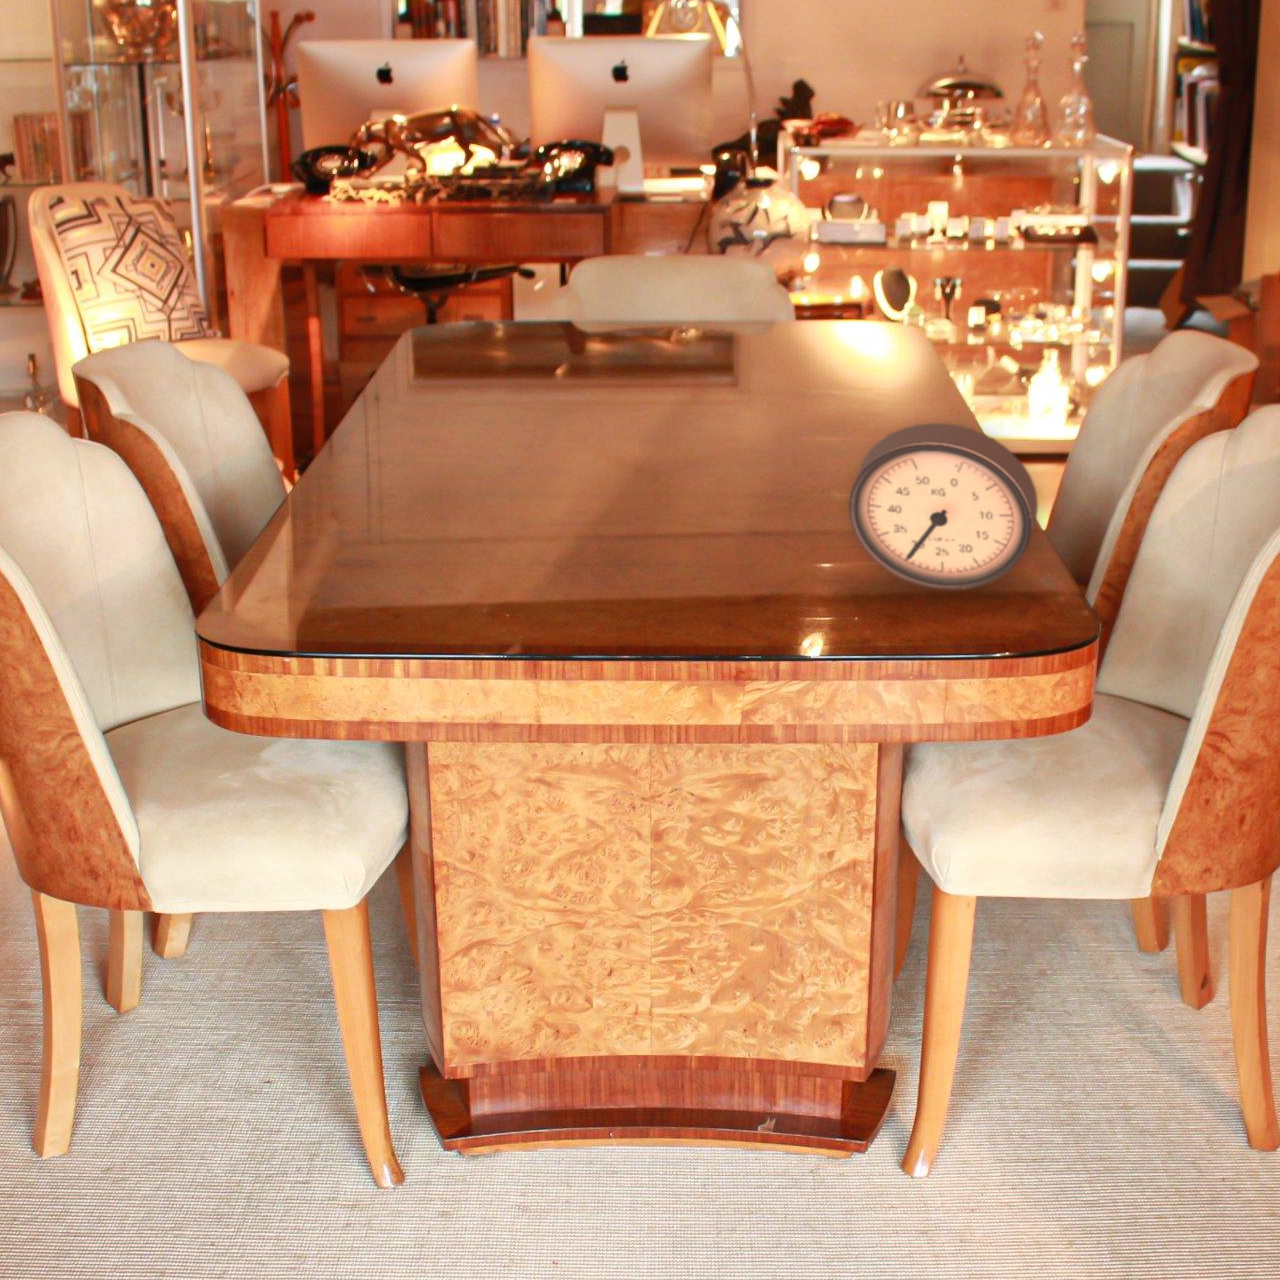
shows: value=30 unit=kg
